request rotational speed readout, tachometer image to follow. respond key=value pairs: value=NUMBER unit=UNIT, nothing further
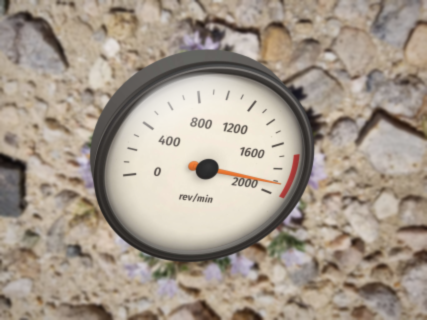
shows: value=1900 unit=rpm
